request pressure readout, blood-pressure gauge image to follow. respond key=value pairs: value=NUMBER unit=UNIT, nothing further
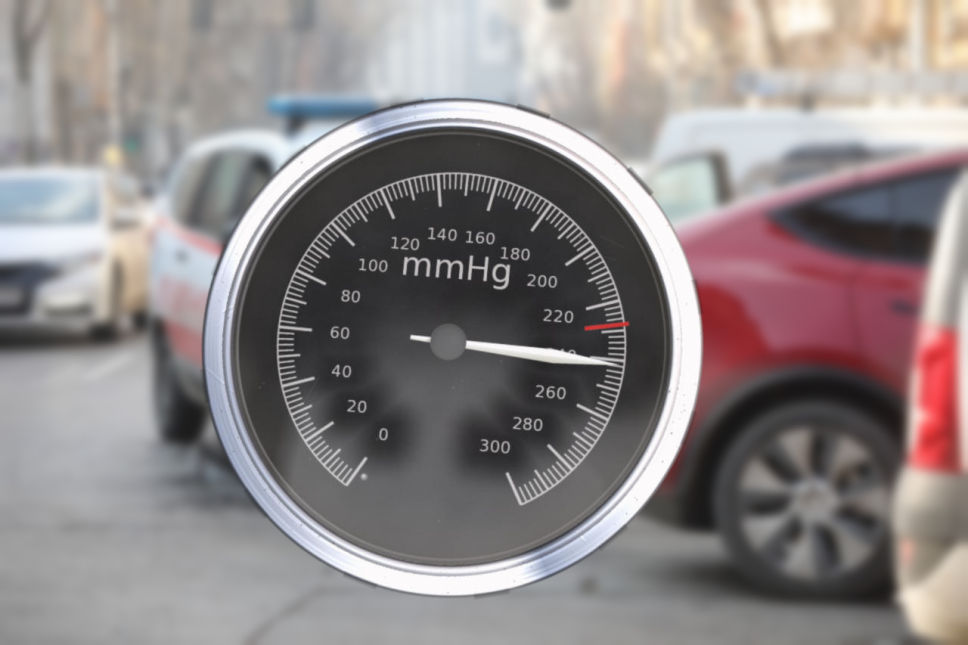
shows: value=242 unit=mmHg
